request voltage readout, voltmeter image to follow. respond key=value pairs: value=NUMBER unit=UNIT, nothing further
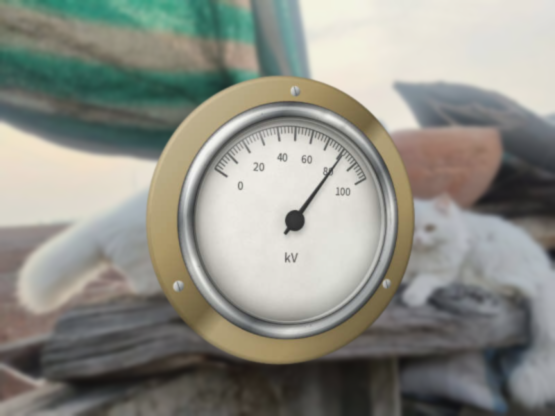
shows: value=80 unit=kV
